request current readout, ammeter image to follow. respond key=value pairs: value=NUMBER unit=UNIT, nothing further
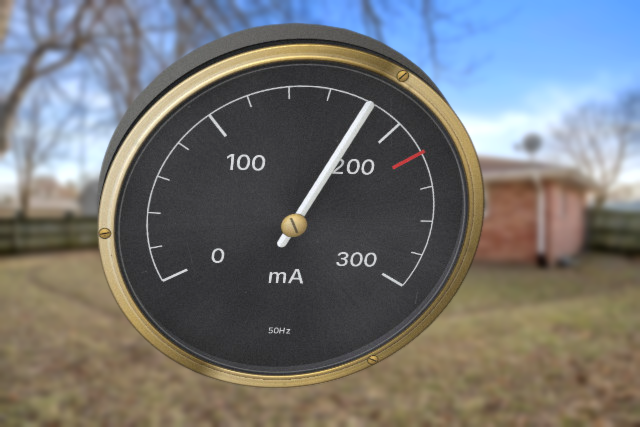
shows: value=180 unit=mA
